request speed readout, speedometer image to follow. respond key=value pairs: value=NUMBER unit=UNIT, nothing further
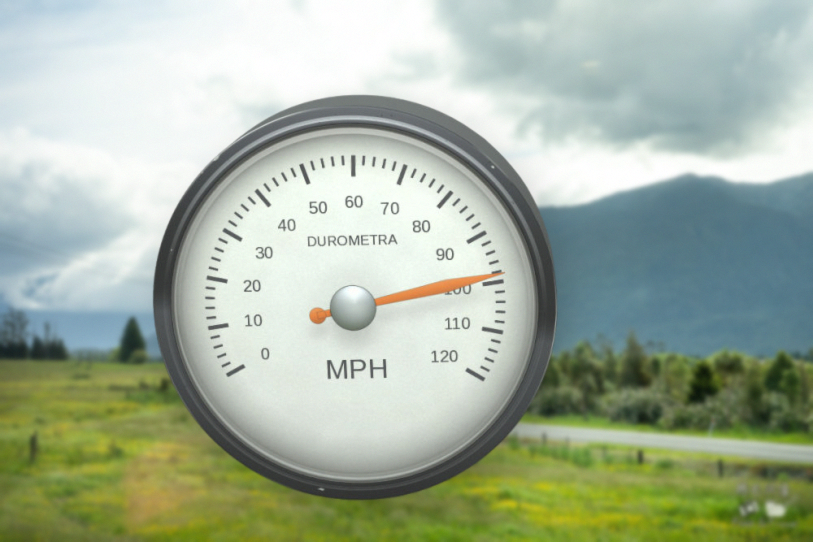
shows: value=98 unit=mph
